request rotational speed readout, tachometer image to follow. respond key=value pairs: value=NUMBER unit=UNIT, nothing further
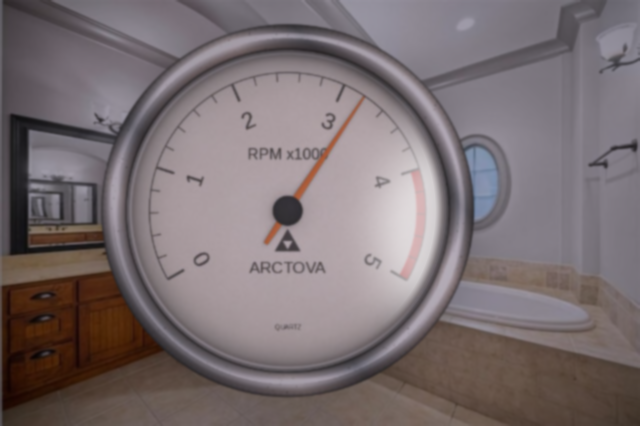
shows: value=3200 unit=rpm
